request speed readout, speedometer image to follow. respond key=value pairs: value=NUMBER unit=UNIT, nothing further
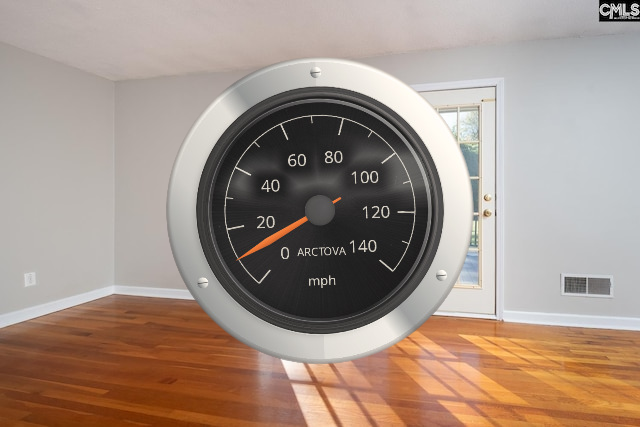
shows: value=10 unit=mph
